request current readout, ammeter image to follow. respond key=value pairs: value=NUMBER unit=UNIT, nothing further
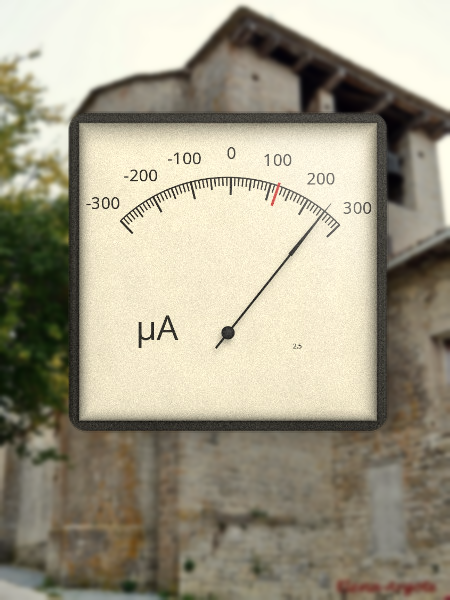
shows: value=250 unit=µA
